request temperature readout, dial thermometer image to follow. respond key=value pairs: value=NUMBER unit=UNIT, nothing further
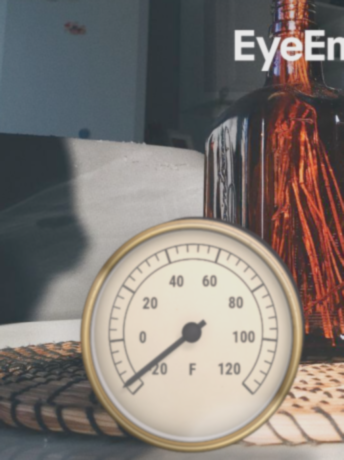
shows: value=-16 unit=°F
